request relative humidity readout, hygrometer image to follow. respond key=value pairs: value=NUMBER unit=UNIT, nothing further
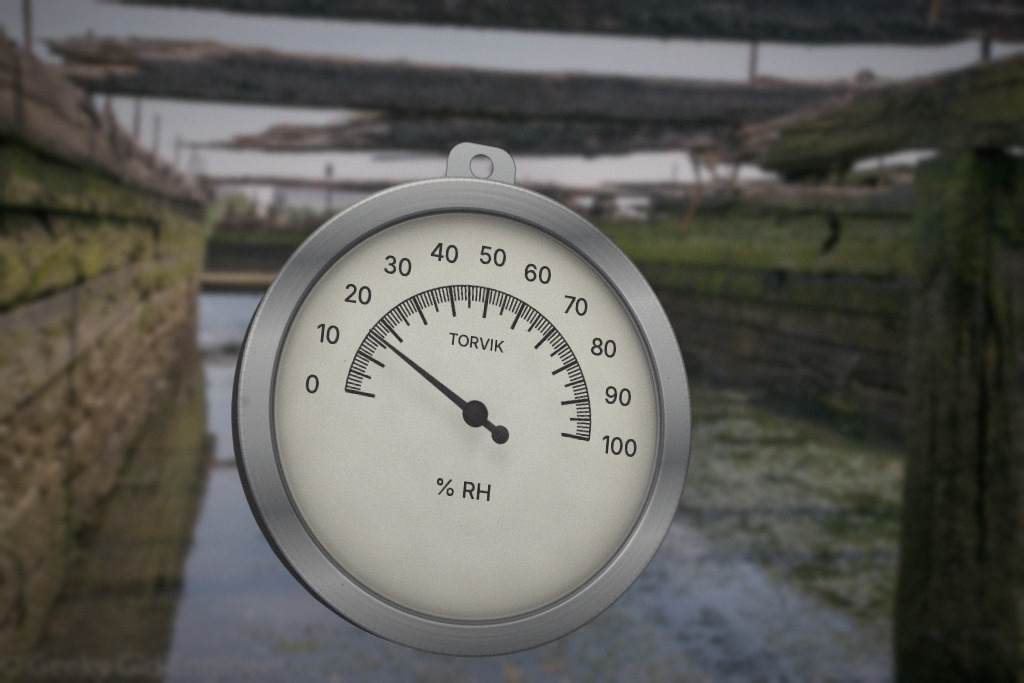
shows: value=15 unit=%
